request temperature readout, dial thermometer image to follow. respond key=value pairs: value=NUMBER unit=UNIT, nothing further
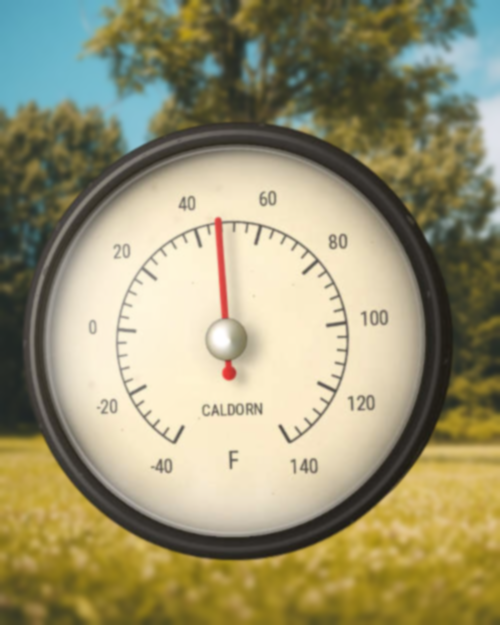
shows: value=48 unit=°F
